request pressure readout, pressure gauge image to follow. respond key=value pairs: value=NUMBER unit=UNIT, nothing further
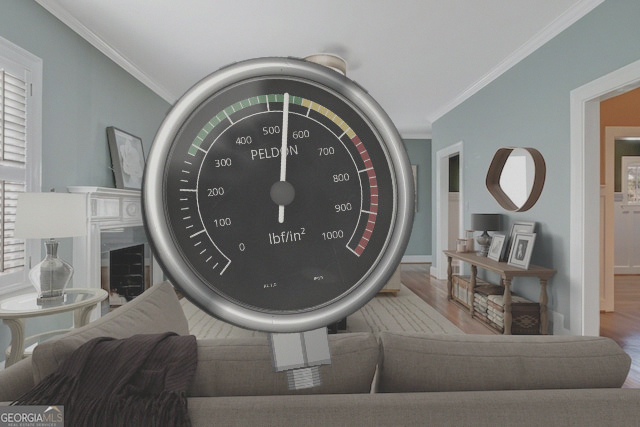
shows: value=540 unit=psi
